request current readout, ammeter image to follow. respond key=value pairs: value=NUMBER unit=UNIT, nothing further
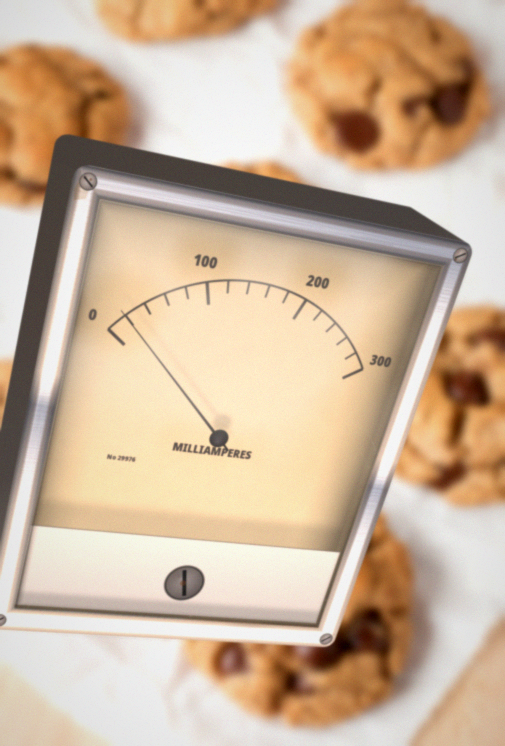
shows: value=20 unit=mA
